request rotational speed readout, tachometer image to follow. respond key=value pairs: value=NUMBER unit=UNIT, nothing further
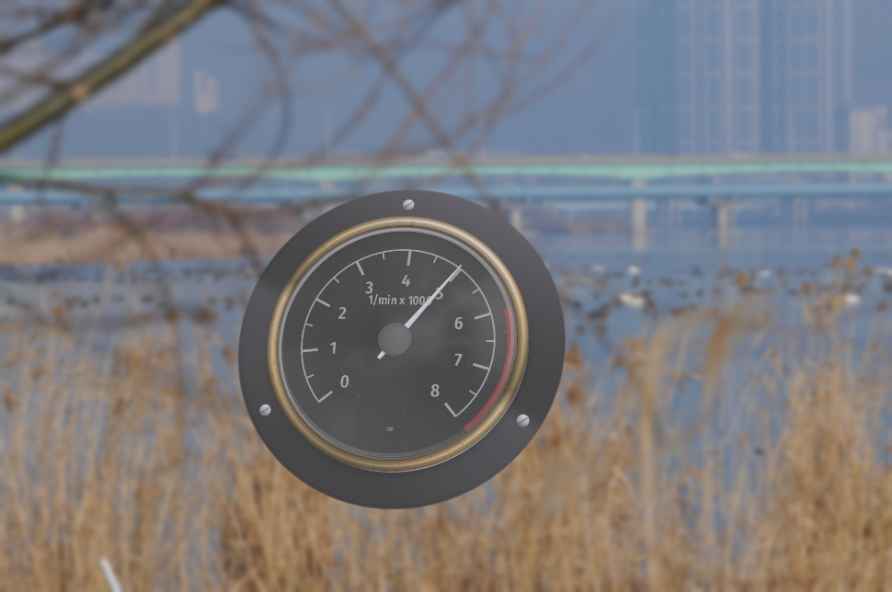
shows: value=5000 unit=rpm
